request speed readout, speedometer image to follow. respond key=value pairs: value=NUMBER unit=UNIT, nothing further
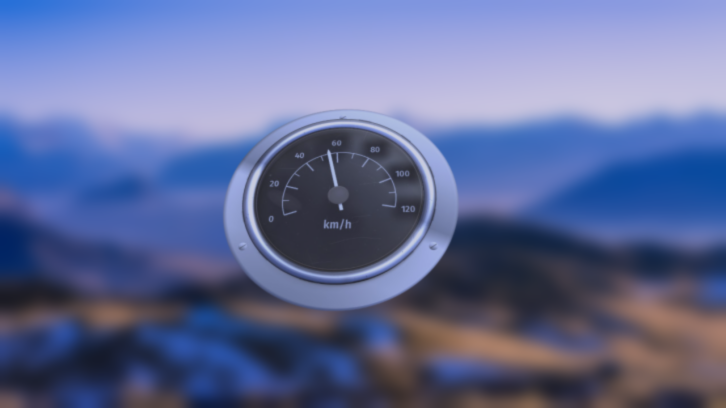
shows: value=55 unit=km/h
